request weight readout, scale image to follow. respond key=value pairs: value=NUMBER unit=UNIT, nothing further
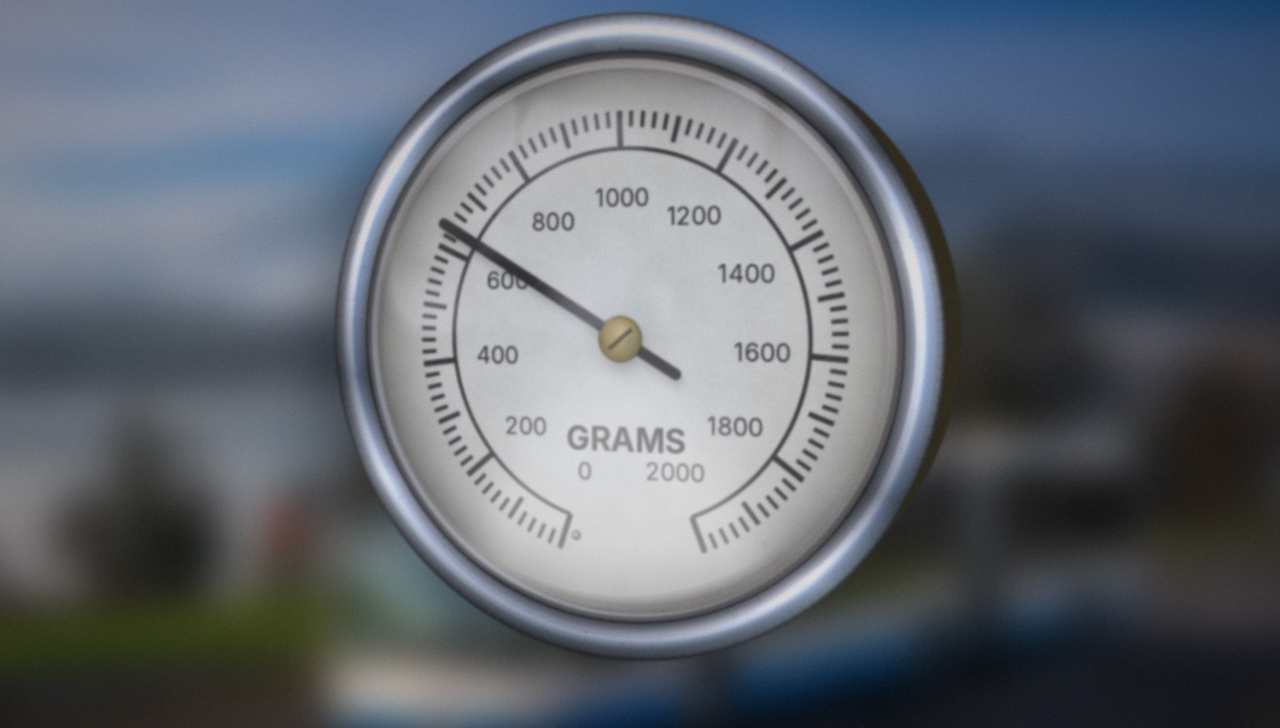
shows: value=640 unit=g
